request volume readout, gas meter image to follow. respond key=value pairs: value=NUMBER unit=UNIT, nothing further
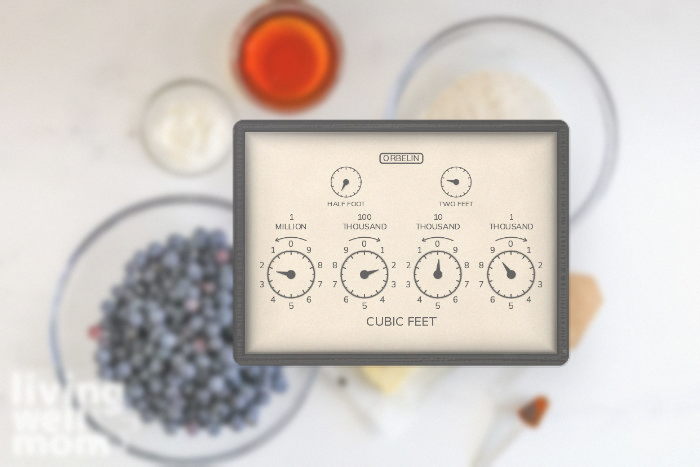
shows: value=219900 unit=ft³
